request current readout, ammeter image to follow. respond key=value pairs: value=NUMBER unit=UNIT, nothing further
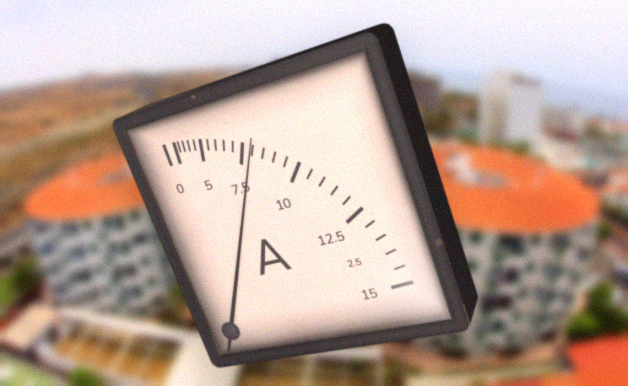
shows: value=8 unit=A
